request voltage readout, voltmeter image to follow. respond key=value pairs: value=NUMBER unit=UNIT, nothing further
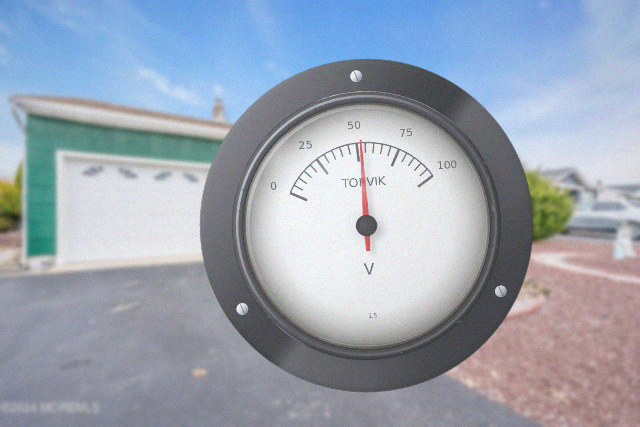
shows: value=52.5 unit=V
